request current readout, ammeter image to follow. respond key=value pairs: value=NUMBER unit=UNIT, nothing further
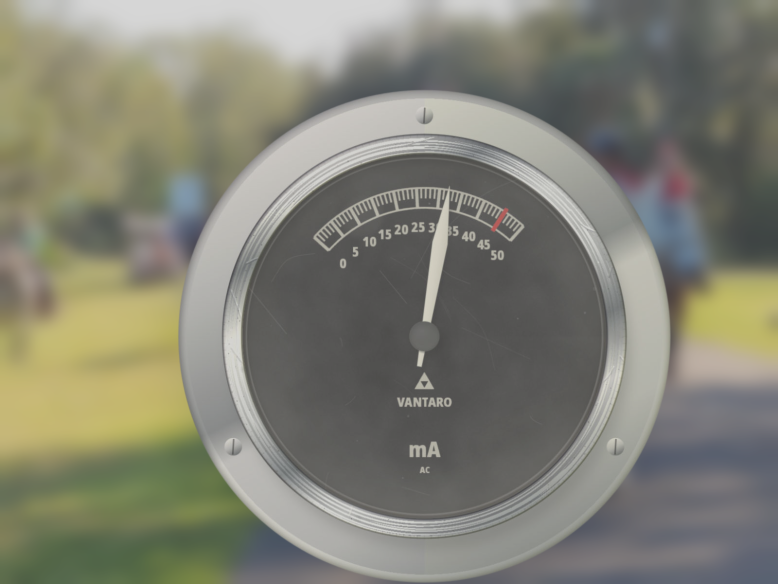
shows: value=32 unit=mA
